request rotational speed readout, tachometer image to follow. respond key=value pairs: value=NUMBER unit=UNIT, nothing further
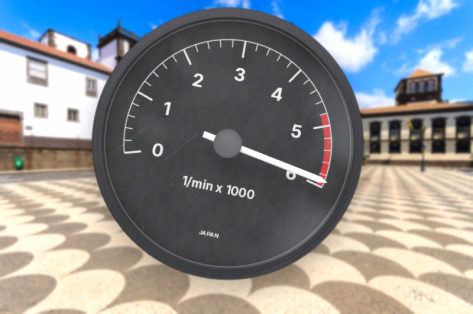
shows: value=5900 unit=rpm
